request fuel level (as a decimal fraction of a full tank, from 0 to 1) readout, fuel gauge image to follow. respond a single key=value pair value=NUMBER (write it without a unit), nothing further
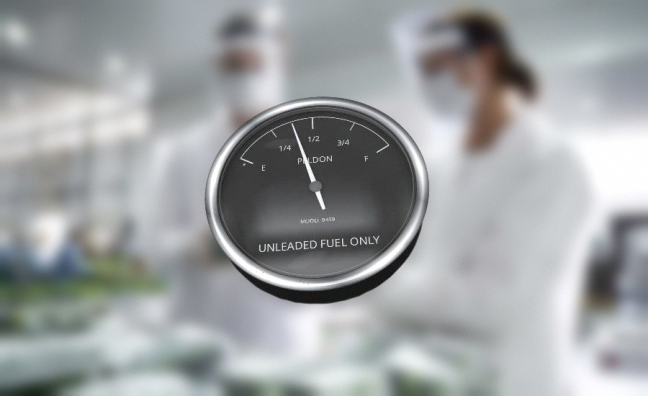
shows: value=0.375
